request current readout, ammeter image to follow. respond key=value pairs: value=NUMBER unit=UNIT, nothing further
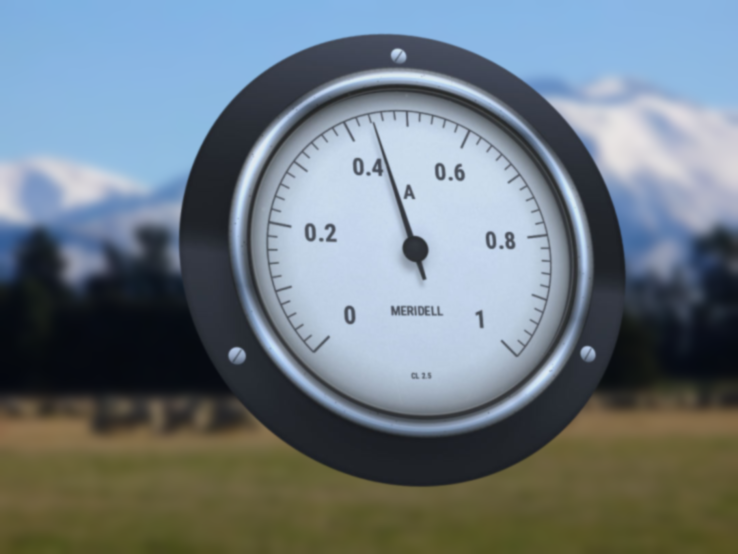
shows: value=0.44 unit=A
